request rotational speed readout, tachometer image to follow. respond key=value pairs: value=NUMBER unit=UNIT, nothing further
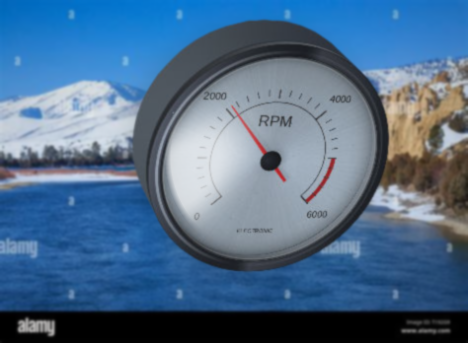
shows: value=2100 unit=rpm
